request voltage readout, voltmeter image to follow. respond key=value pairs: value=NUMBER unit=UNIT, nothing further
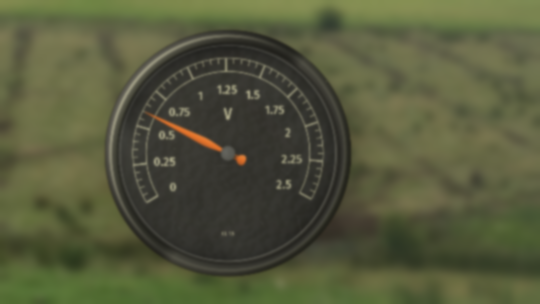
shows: value=0.6 unit=V
